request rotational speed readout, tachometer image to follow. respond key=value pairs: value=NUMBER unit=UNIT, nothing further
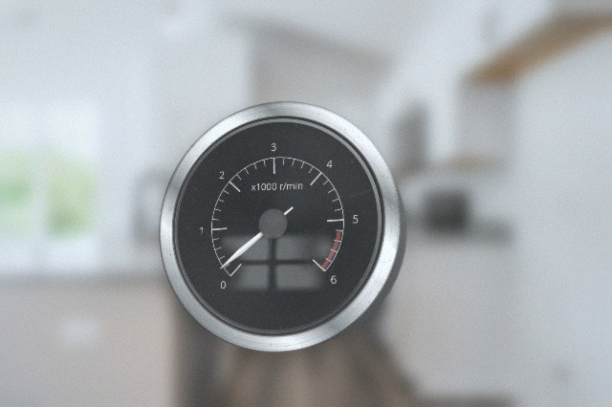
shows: value=200 unit=rpm
